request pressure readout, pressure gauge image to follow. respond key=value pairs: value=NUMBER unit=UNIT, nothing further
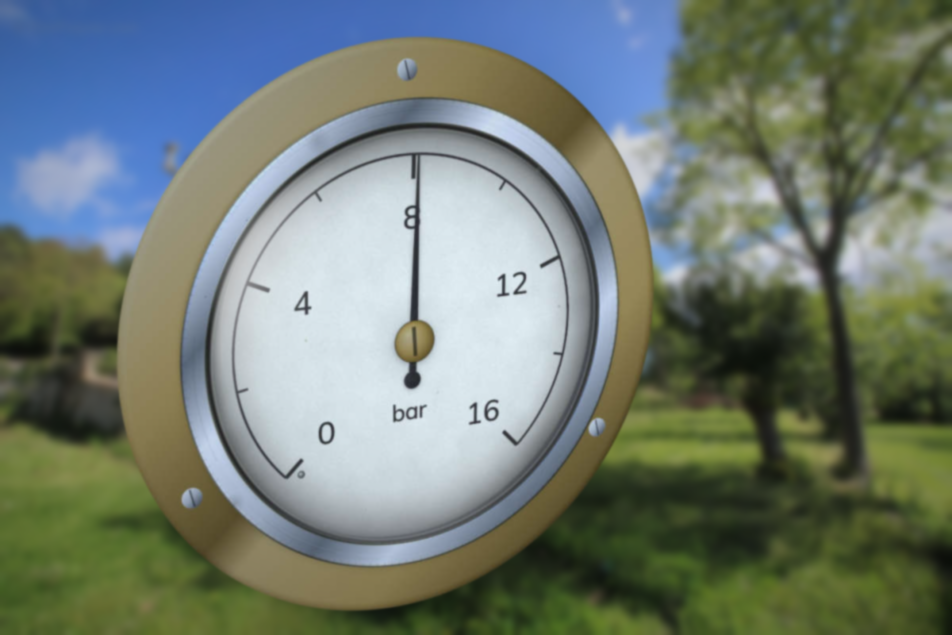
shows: value=8 unit=bar
